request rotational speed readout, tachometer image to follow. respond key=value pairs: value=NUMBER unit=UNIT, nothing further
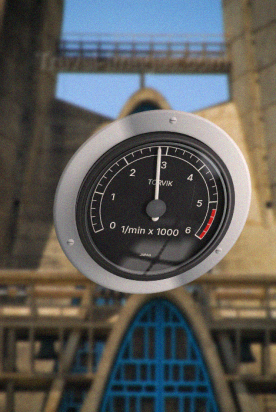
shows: value=2800 unit=rpm
